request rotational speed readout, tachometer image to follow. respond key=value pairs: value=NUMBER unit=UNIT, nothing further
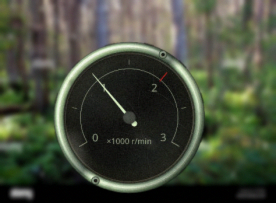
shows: value=1000 unit=rpm
